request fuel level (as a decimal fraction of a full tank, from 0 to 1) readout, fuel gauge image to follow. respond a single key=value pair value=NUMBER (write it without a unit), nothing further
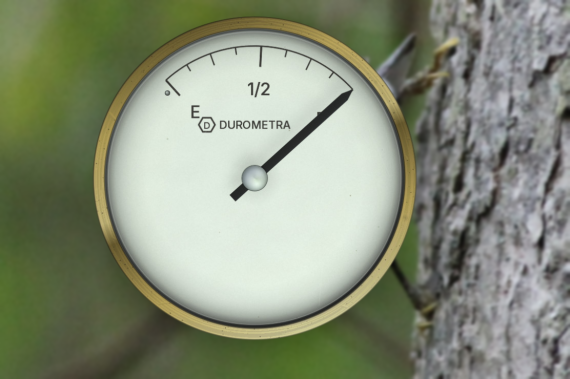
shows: value=1
